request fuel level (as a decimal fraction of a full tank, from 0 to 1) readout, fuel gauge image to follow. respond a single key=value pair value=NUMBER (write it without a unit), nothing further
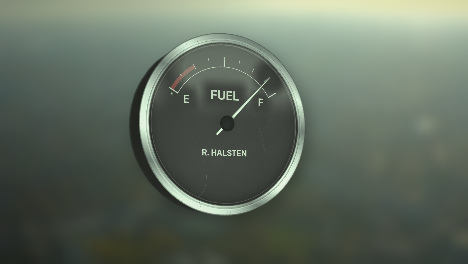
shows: value=0.875
